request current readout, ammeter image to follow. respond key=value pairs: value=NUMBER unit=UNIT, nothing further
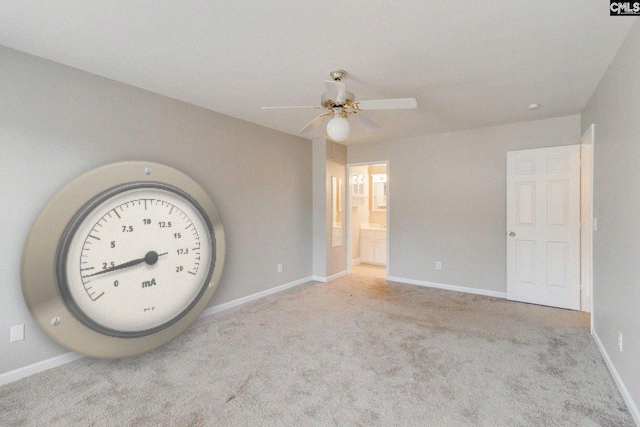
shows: value=2 unit=mA
